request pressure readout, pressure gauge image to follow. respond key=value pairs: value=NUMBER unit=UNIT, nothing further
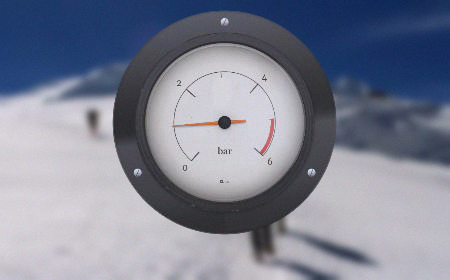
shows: value=1 unit=bar
